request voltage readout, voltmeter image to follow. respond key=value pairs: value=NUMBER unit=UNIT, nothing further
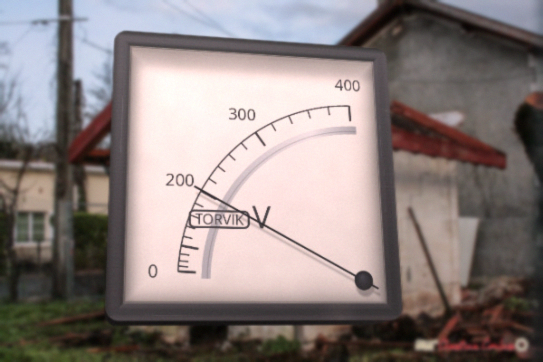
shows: value=200 unit=V
